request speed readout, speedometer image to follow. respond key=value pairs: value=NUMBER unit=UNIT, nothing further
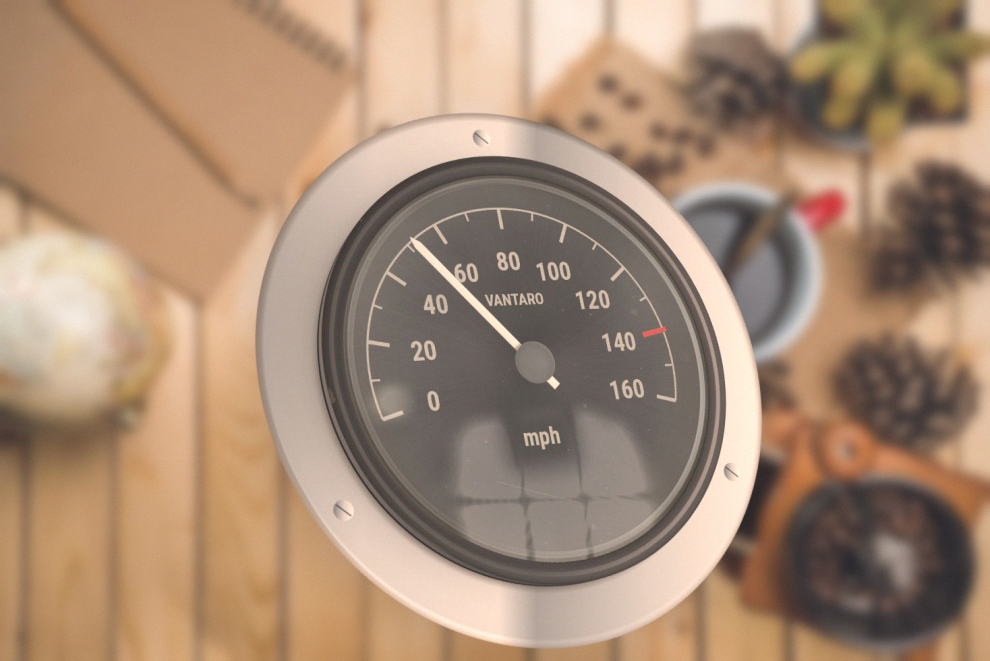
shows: value=50 unit=mph
